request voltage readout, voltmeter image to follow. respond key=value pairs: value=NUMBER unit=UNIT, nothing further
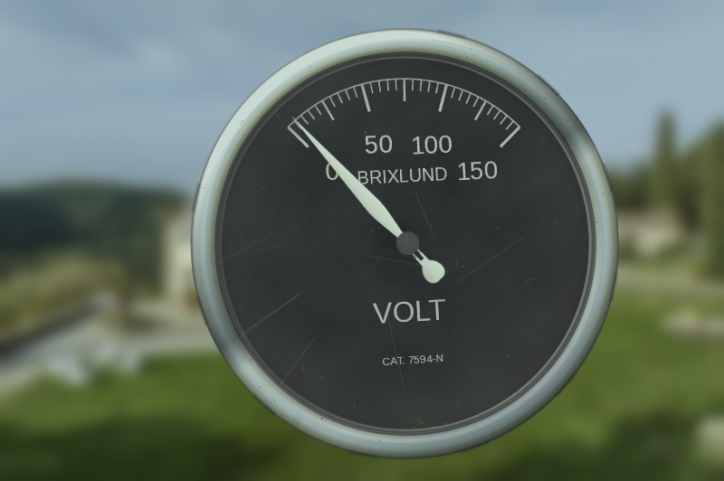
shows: value=5 unit=V
